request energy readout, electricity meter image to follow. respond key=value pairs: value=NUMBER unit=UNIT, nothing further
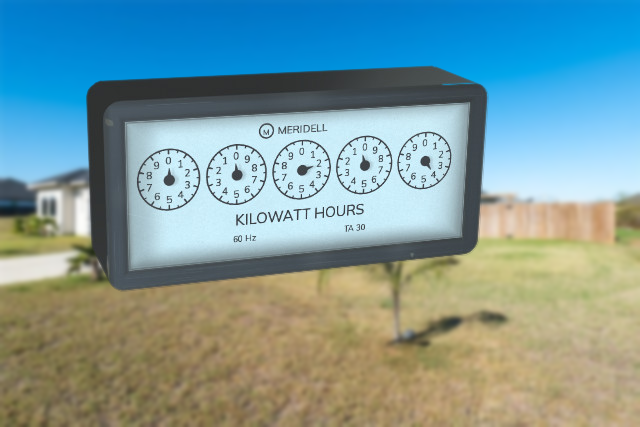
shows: value=204 unit=kWh
